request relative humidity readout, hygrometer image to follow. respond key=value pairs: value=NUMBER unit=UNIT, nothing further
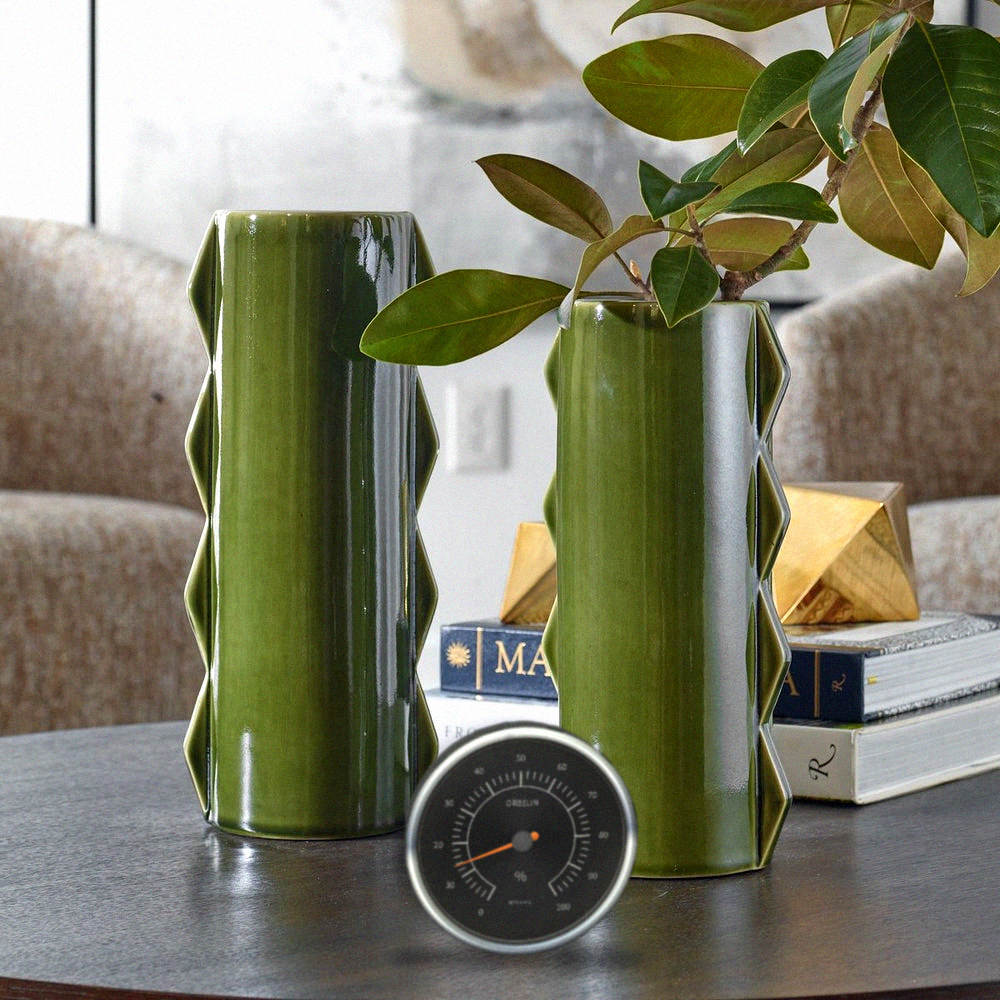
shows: value=14 unit=%
